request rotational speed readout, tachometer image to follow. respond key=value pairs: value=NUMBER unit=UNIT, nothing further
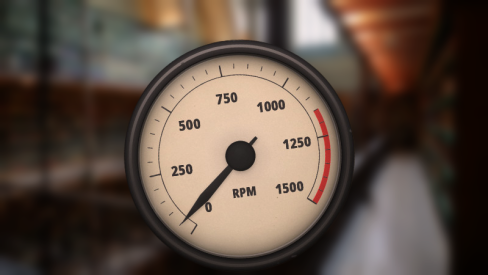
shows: value=50 unit=rpm
